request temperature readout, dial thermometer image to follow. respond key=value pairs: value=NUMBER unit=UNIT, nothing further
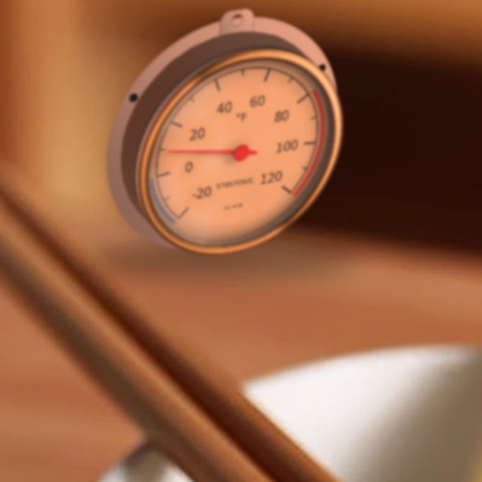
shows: value=10 unit=°F
